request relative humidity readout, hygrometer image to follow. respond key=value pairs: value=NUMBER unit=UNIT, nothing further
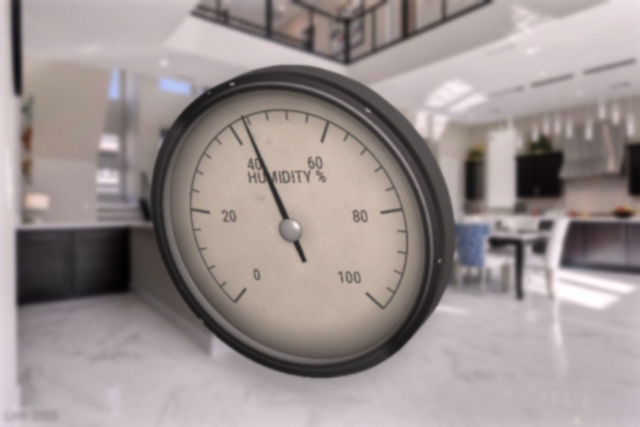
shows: value=44 unit=%
